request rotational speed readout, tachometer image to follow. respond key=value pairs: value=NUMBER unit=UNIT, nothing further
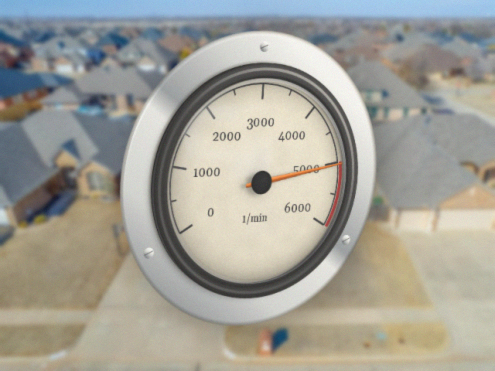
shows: value=5000 unit=rpm
